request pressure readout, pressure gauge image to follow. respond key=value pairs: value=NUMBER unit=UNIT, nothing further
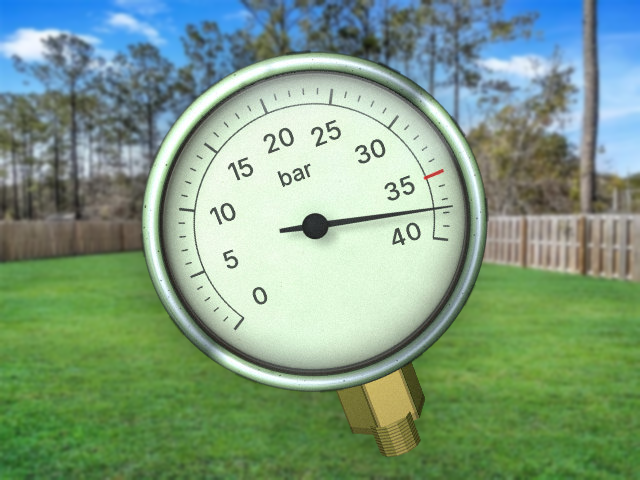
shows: value=37.5 unit=bar
